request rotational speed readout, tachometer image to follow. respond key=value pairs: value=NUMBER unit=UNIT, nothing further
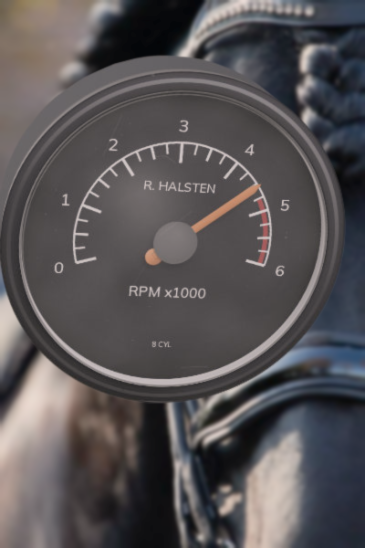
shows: value=4500 unit=rpm
